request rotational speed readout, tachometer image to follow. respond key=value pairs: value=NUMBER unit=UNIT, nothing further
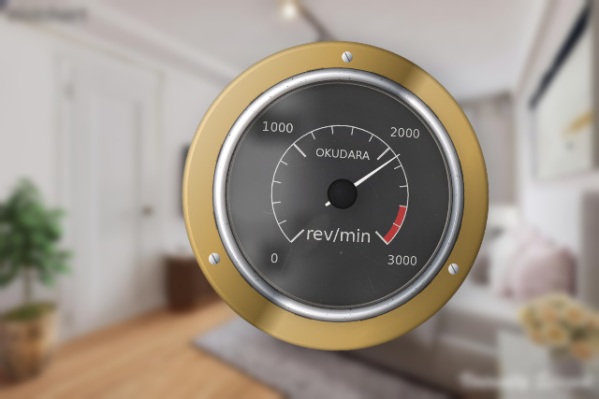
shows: value=2100 unit=rpm
